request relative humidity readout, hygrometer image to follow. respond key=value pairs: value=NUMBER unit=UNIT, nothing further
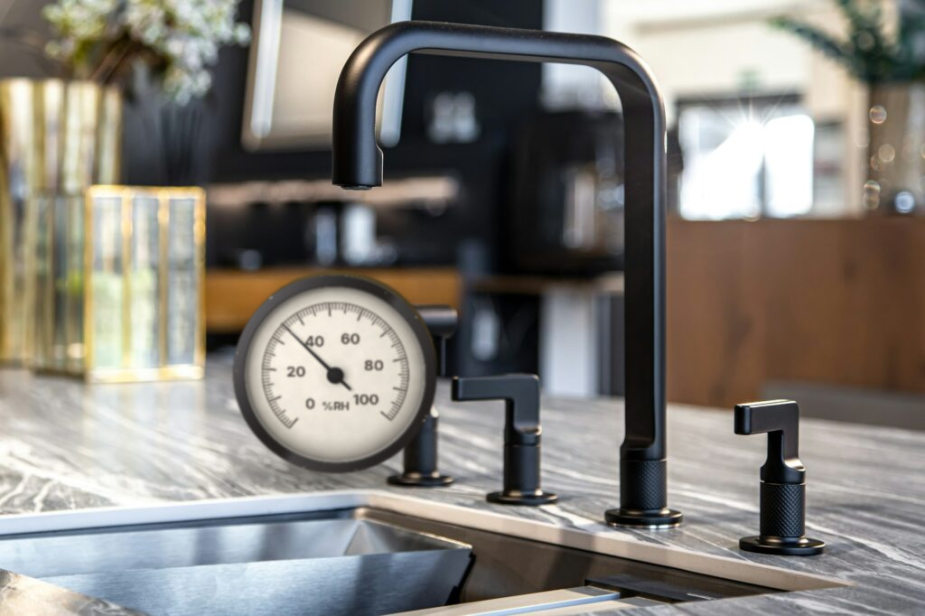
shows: value=35 unit=%
